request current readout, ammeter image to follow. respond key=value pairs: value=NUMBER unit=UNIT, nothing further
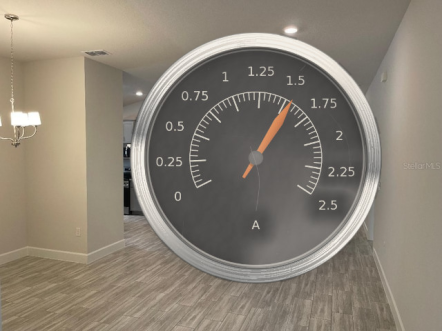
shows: value=1.55 unit=A
